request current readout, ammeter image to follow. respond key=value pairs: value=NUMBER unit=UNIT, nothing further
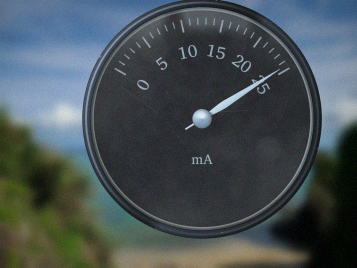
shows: value=24.5 unit=mA
